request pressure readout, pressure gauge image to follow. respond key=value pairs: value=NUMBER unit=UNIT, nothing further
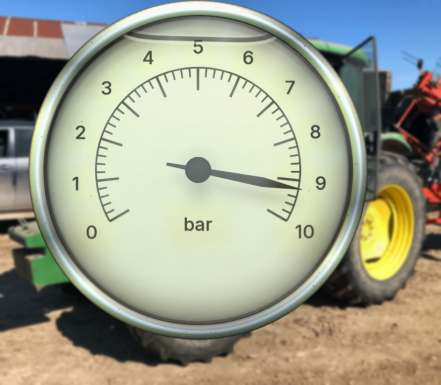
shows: value=9.2 unit=bar
